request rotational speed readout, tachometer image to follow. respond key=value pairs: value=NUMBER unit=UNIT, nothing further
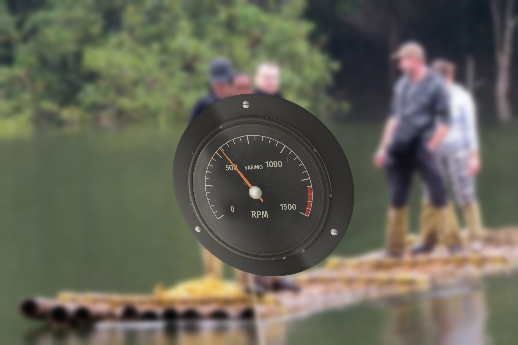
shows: value=550 unit=rpm
